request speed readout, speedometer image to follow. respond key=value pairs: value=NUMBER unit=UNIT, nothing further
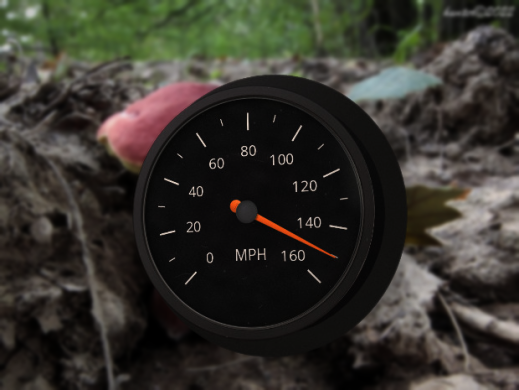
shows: value=150 unit=mph
